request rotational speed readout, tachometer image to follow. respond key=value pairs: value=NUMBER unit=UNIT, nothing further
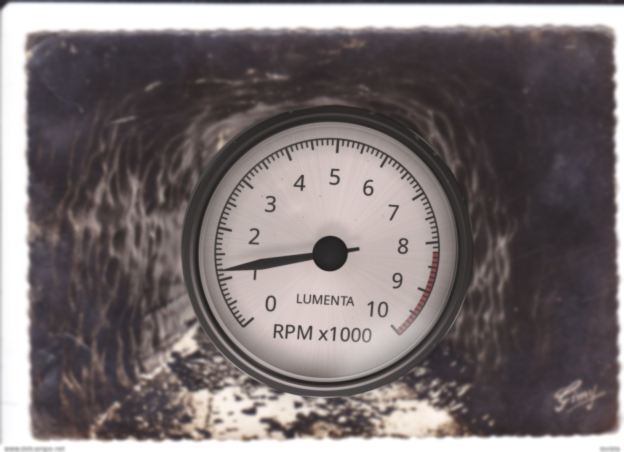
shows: value=1200 unit=rpm
